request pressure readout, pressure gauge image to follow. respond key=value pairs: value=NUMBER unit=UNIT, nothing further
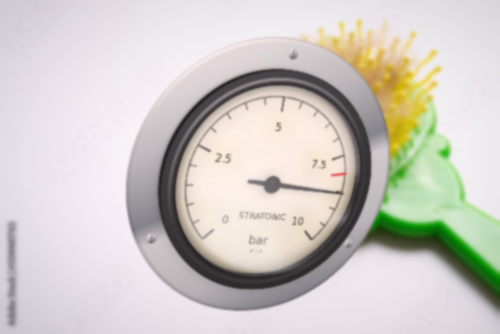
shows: value=8.5 unit=bar
